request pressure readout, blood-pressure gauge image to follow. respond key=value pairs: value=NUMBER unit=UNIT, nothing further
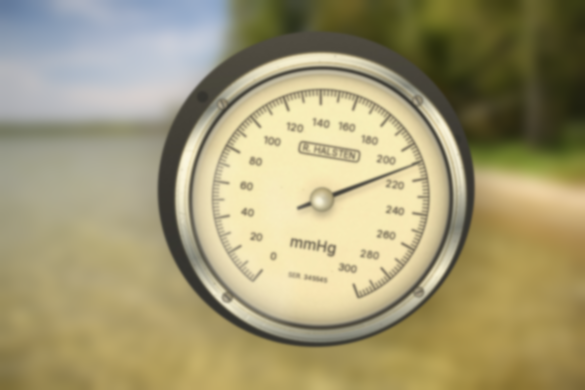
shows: value=210 unit=mmHg
